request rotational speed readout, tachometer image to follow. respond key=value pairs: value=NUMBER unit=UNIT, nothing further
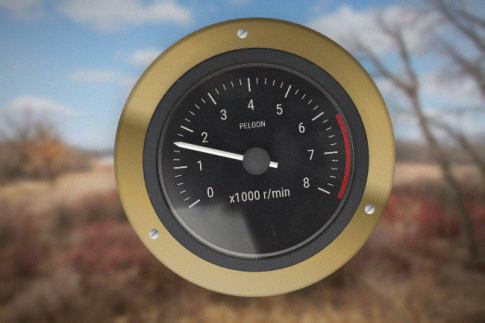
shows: value=1600 unit=rpm
